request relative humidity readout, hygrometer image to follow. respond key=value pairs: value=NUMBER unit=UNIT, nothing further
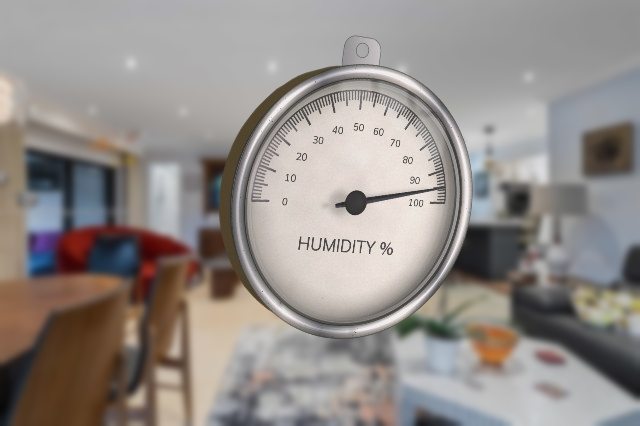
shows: value=95 unit=%
